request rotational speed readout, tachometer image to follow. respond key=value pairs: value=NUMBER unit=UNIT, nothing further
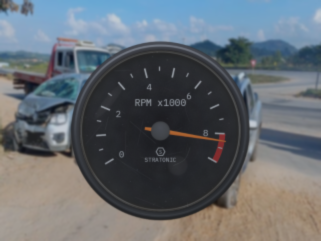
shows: value=8250 unit=rpm
